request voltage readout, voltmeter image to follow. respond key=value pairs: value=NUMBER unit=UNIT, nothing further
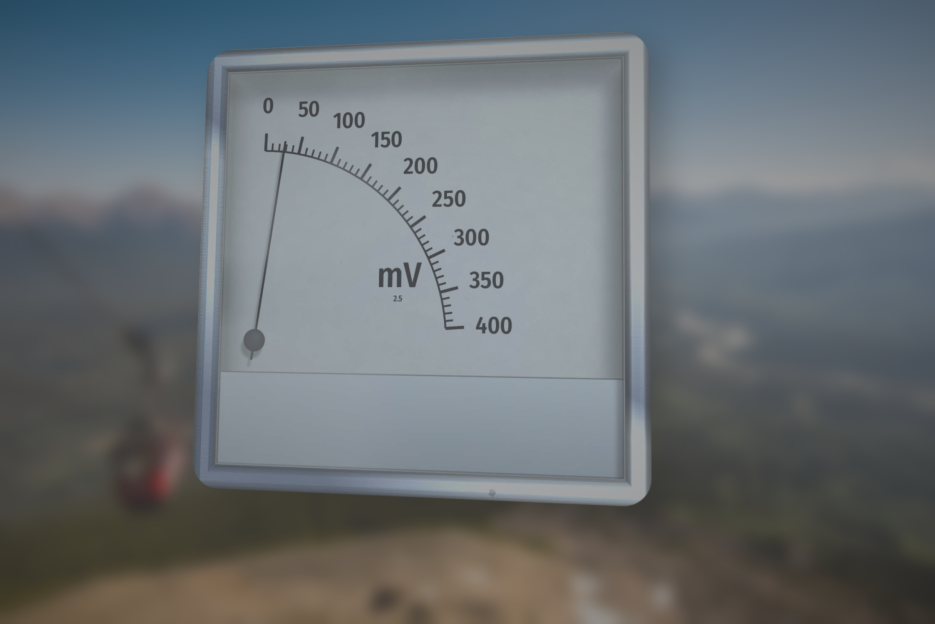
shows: value=30 unit=mV
